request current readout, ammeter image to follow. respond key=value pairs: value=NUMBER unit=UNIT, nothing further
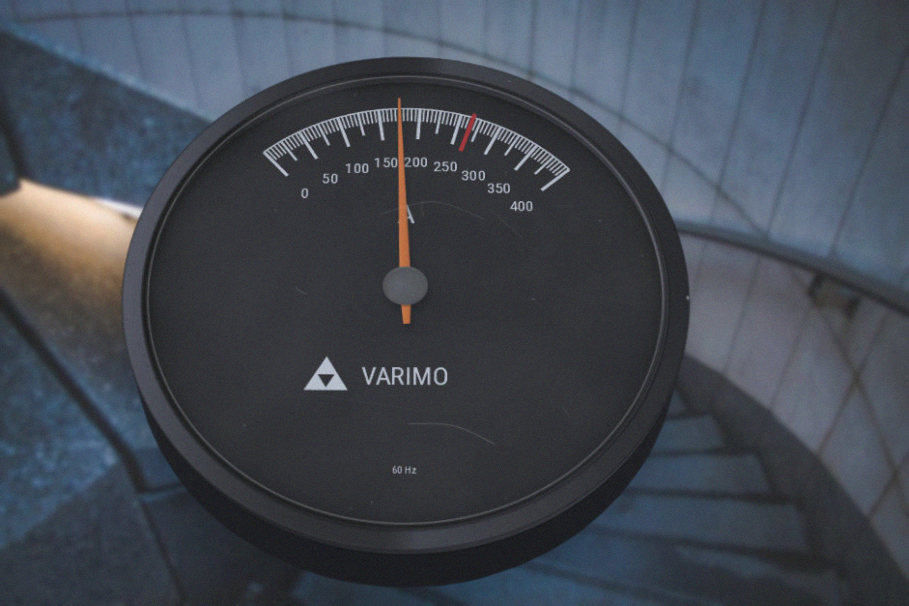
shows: value=175 unit=A
